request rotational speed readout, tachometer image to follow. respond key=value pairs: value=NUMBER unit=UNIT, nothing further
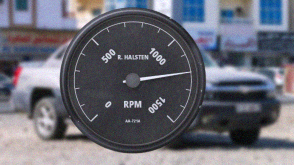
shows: value=1200 unit=rpm
